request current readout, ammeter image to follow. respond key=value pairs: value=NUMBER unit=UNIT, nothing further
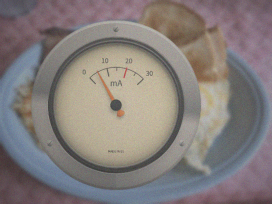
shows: value=5 unit=mA
